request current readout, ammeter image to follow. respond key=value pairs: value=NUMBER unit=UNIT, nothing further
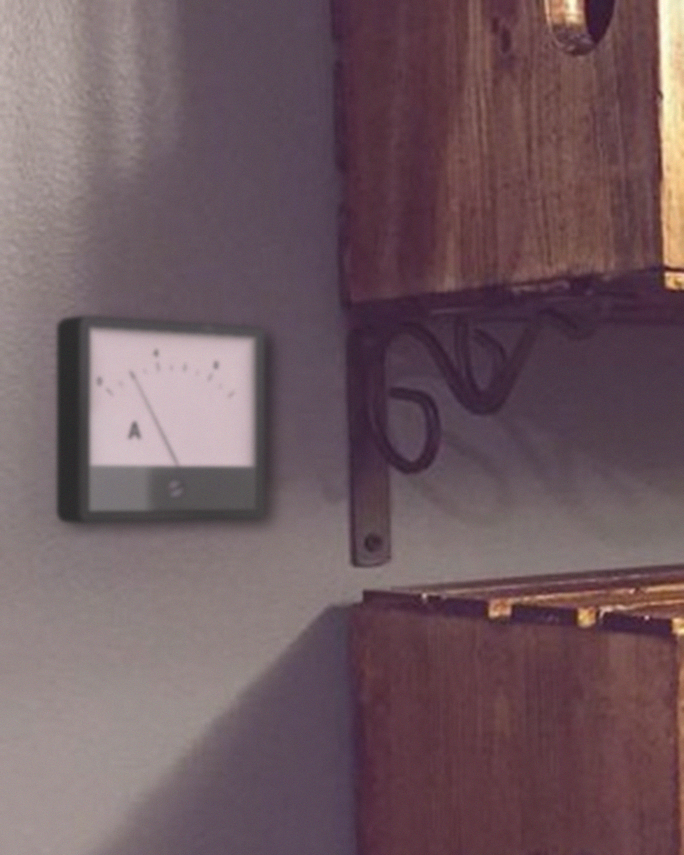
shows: value=2 unit=A
